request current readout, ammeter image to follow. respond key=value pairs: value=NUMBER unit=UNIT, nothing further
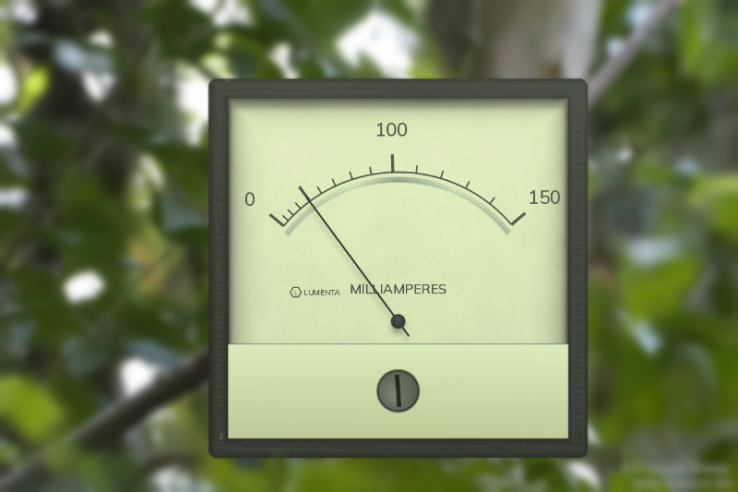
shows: value=50 unit=mA
